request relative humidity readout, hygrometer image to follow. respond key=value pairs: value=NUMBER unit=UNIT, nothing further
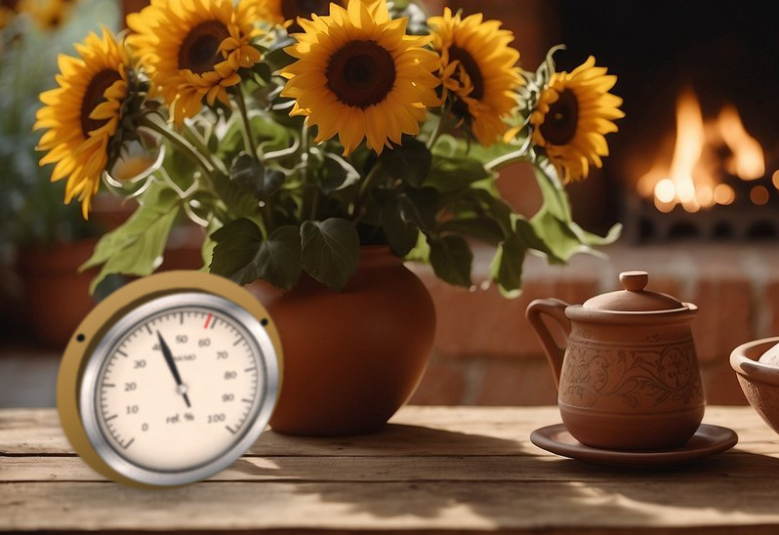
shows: value=42 unit=%
